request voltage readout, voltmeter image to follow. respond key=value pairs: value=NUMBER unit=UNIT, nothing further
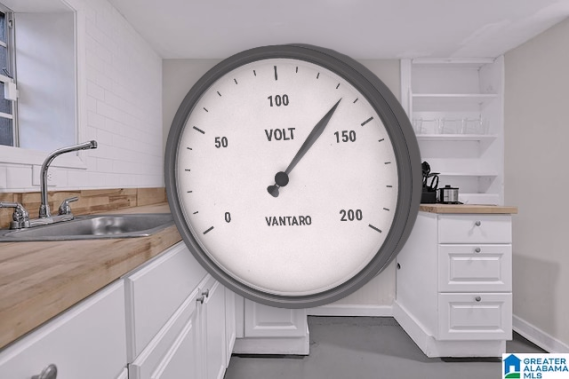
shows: value=135 unit=V
